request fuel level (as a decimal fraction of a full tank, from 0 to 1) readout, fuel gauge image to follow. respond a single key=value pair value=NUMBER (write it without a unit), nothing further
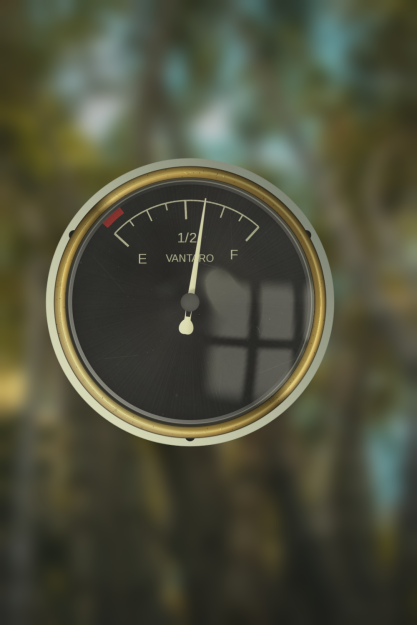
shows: value=0.625
